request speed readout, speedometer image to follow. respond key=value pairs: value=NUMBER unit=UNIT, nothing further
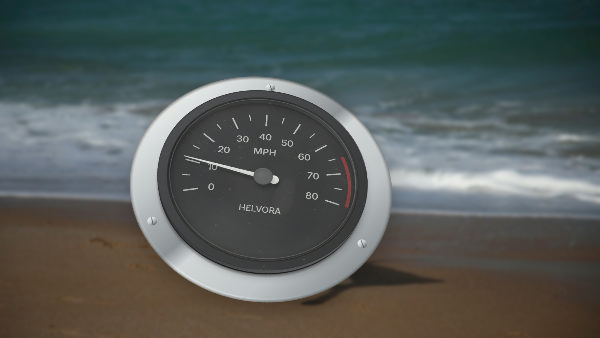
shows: value=10 unit=mph
